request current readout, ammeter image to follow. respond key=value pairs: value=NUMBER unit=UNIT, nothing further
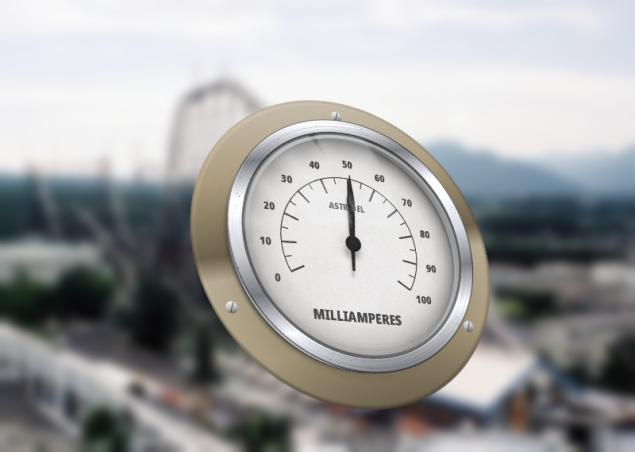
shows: value=50 unit=mA
